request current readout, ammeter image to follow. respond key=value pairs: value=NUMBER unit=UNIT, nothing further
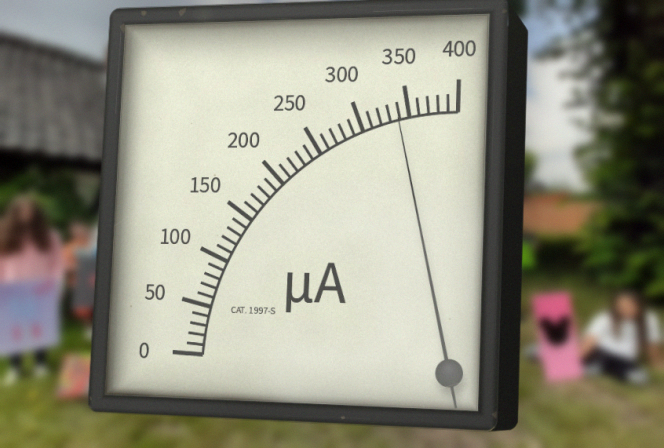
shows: value=340 unit=µA
